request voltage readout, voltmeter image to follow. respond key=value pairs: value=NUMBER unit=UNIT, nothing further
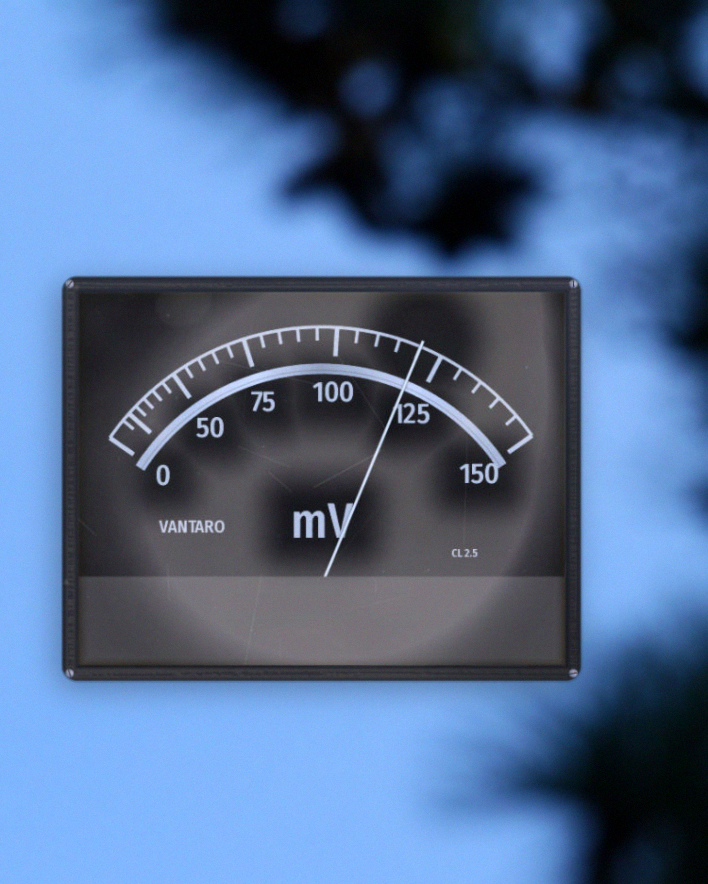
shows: value=120 unit=mV
